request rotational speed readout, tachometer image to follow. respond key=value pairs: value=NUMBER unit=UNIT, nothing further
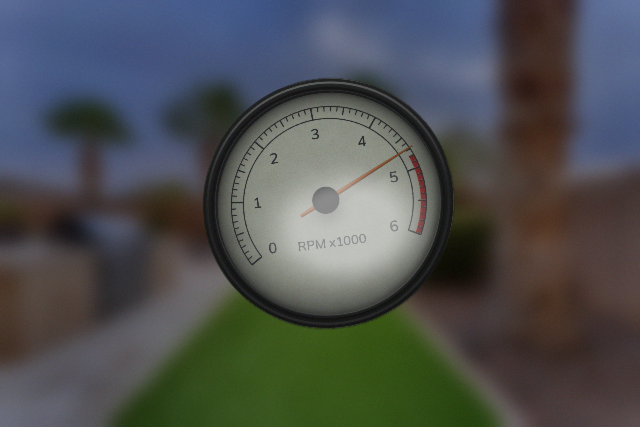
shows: value=4700 unit=rpm
